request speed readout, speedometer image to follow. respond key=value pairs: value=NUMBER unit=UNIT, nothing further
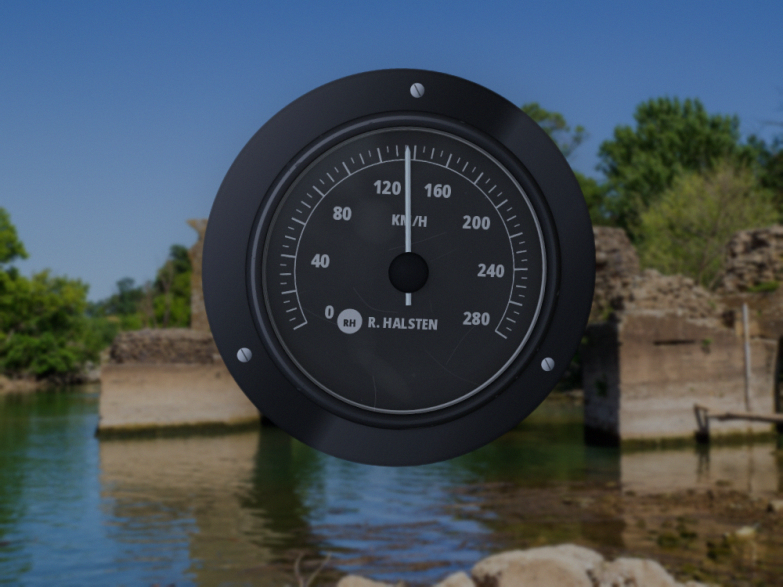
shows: value=135 unit=km/h
